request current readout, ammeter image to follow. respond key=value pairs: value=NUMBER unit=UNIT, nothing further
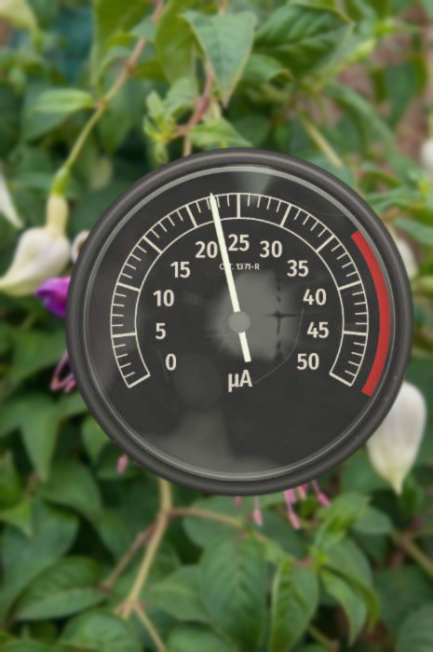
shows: value=22.5 unit=µA
